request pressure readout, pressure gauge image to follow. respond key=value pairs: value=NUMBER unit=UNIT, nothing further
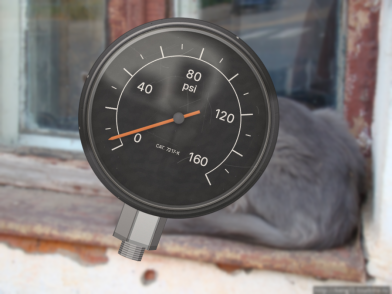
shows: value=5 unit=psi
